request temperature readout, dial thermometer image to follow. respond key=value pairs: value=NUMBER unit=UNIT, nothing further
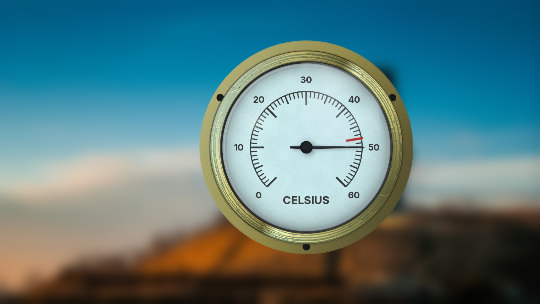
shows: value=50 unit=°C
